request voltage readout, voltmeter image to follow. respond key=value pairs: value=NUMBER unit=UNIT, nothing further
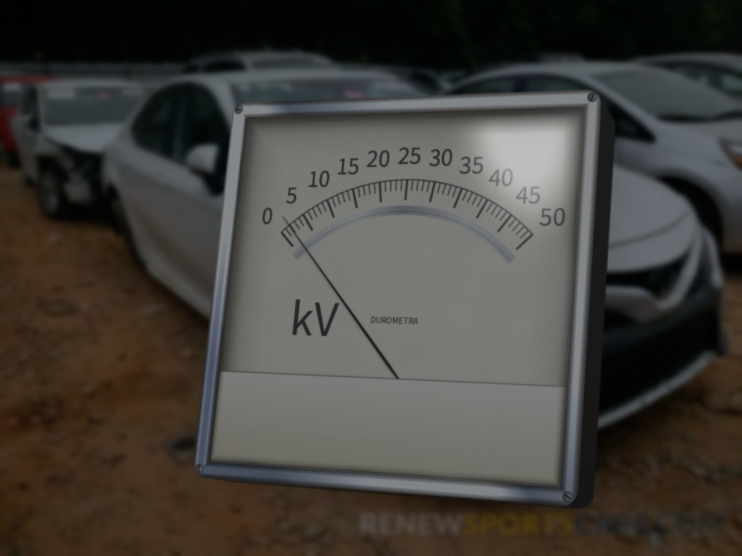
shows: value=2 unit=kV
